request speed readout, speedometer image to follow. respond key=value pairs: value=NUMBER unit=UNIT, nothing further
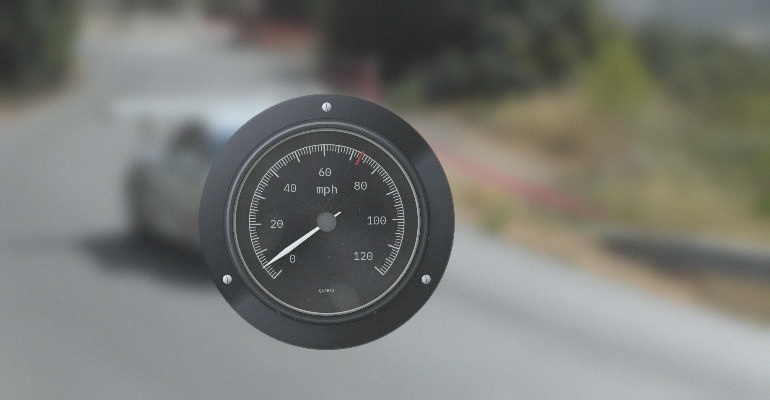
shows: value=5 unit=mph
